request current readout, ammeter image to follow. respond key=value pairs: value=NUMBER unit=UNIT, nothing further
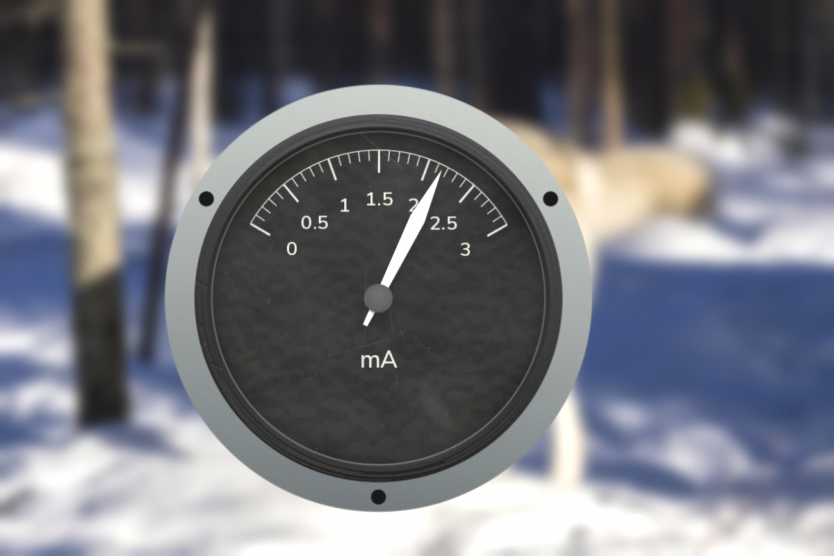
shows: value=2.15 unit=mA
